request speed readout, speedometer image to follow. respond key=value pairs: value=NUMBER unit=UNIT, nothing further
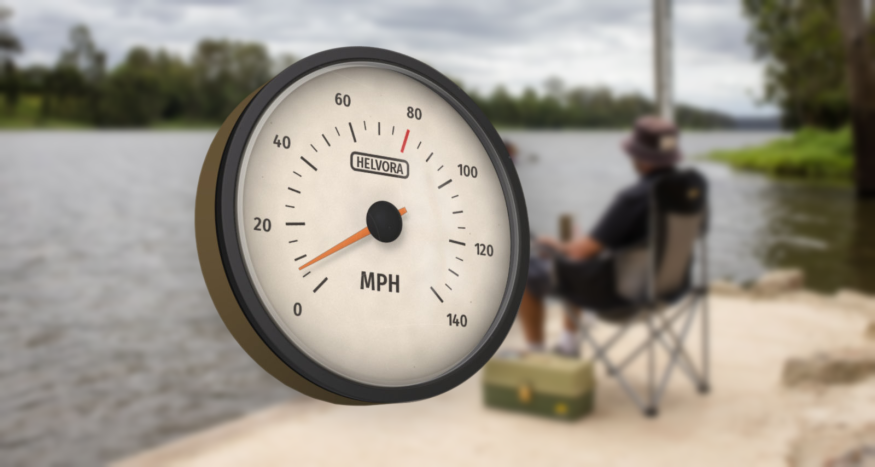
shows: value=7.5 unit=mph
